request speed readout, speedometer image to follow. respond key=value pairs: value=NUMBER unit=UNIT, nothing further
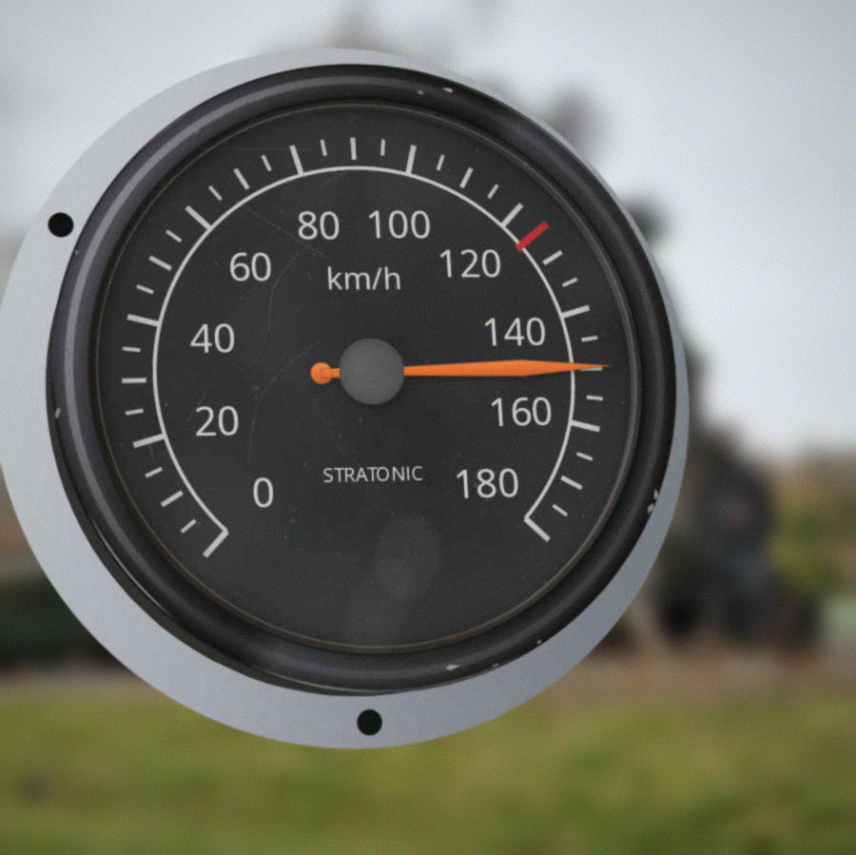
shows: value=150 unit=km/h
